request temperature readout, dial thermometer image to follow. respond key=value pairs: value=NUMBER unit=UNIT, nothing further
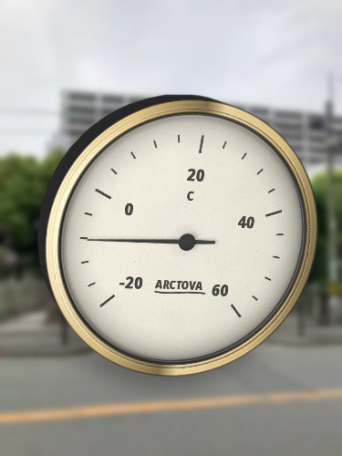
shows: value=-8 unit=°C
